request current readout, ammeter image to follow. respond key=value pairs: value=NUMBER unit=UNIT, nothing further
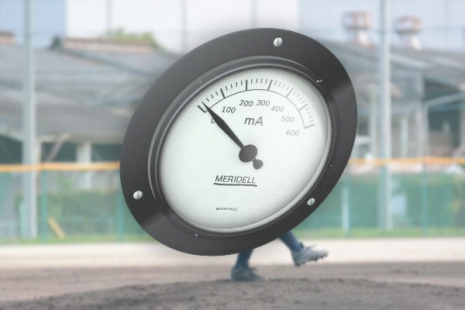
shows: value=20 unit=mA
